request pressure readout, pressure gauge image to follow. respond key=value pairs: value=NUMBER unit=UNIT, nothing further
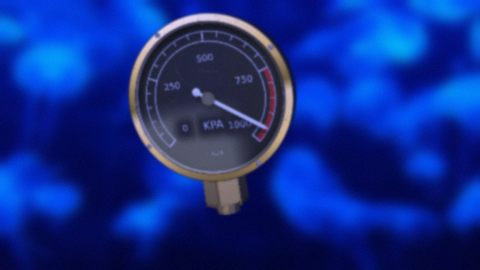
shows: value=950 unit=kPa
